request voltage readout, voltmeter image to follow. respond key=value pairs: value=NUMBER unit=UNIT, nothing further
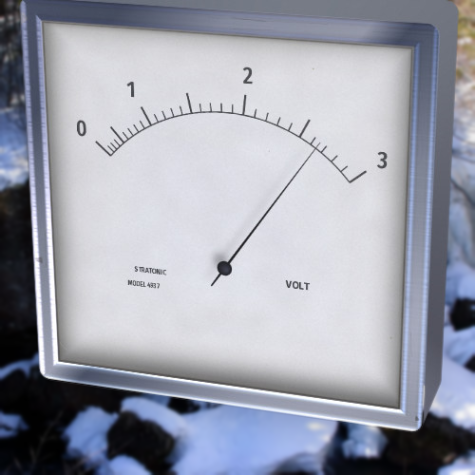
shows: value=2.65 unit=V
